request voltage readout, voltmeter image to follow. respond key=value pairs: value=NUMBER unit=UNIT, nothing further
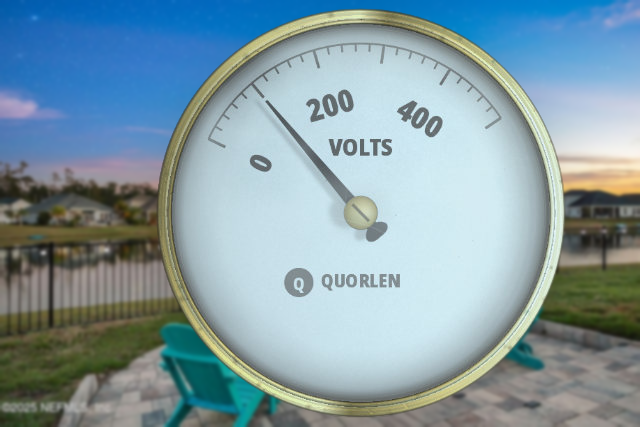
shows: value=100 unit=V
